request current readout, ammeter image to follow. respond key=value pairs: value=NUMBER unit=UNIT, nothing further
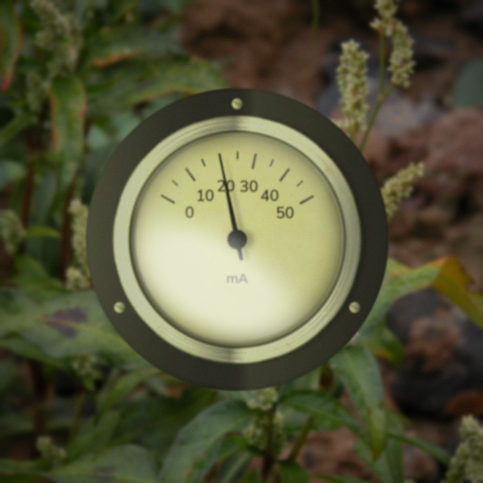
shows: value=20 unit=mA
